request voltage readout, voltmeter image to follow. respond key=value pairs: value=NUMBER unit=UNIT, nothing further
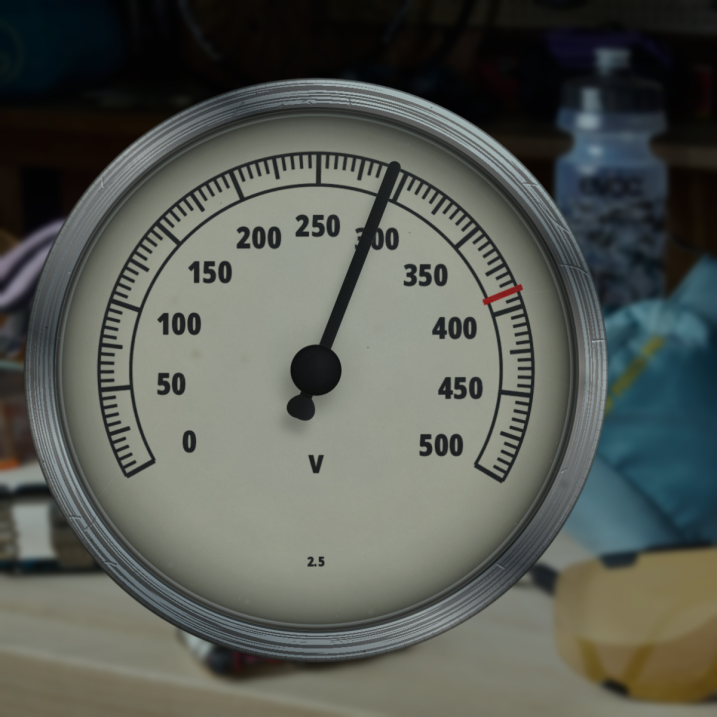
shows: value=292.5 unit=V
